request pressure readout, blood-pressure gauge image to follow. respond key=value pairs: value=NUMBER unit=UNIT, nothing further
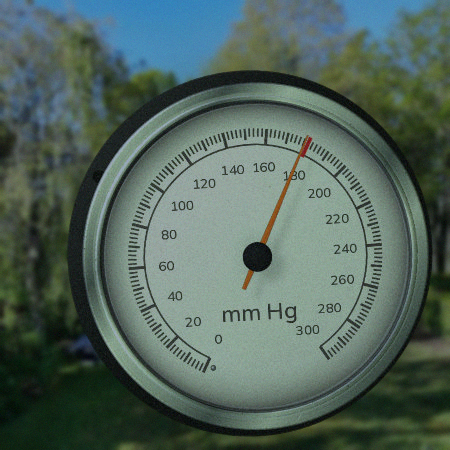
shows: value=178 unit=mmHg
